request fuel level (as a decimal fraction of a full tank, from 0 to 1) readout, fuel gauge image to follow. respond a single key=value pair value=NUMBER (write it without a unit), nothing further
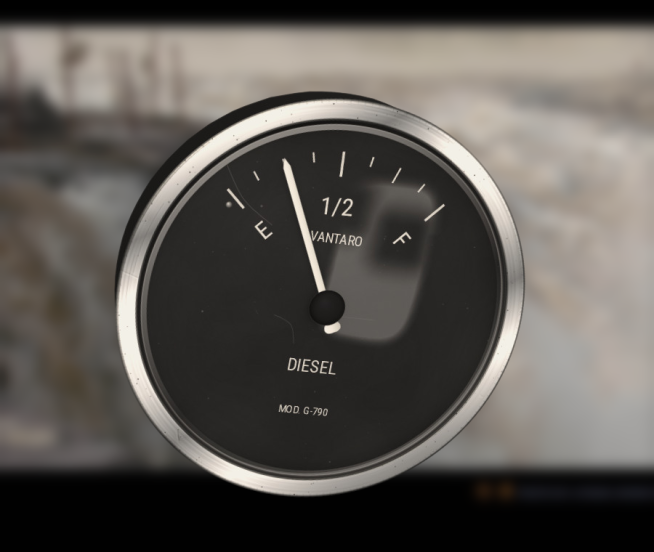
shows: value=0.25
